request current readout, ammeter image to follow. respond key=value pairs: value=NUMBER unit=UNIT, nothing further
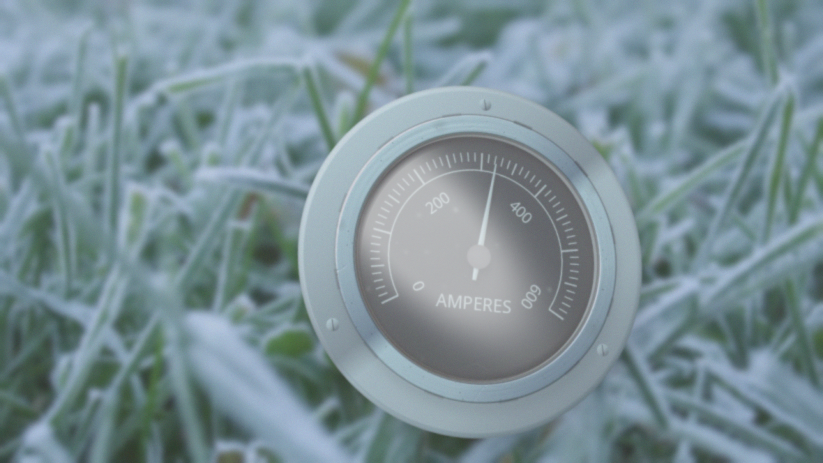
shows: value=320 unit=A
